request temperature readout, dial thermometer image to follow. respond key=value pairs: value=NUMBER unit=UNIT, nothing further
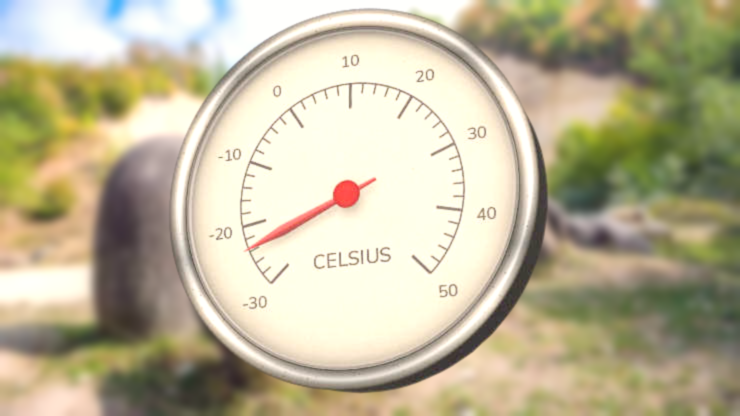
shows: value=-24 unit=°C
